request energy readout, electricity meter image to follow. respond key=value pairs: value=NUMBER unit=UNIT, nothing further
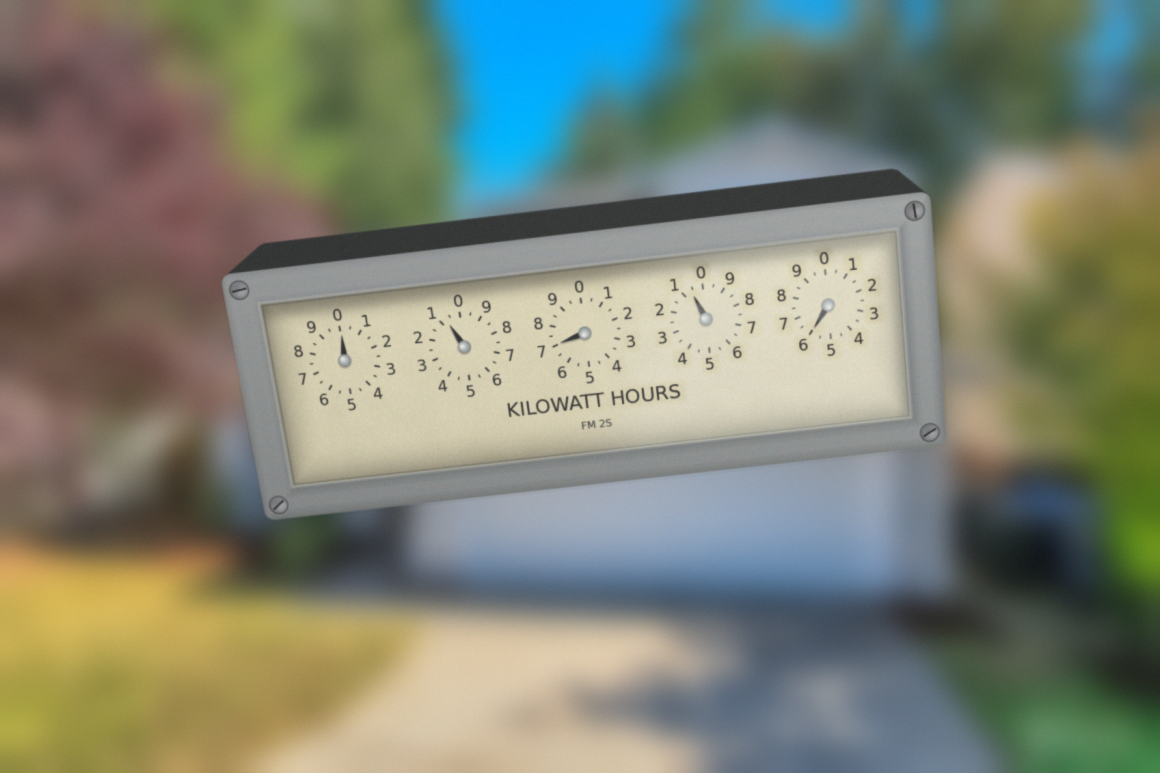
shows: value=706 unit=kWh
